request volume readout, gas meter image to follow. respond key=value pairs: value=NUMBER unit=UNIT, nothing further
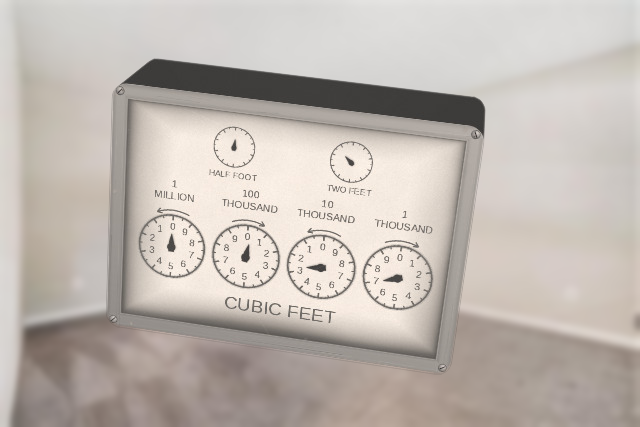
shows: value=2700 unit=ft³
